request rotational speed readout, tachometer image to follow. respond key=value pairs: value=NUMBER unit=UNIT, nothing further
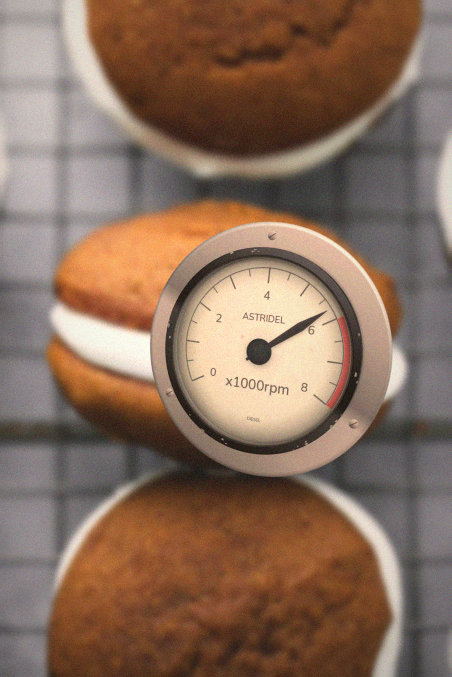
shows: value=5750 unit=rpm
